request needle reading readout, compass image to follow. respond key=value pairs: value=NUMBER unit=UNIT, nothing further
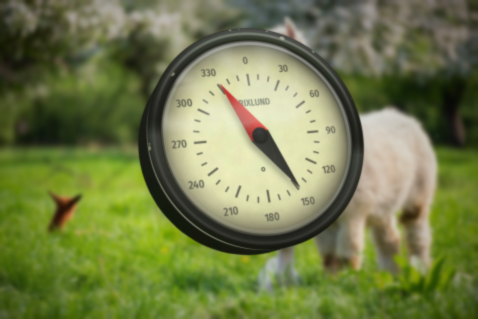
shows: value=330 unit=°
